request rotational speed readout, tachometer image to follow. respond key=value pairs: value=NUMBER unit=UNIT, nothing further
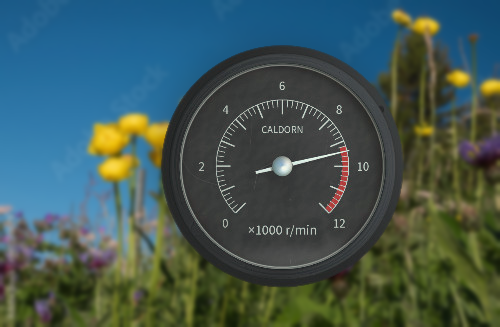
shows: value=9400 unit=rpm
